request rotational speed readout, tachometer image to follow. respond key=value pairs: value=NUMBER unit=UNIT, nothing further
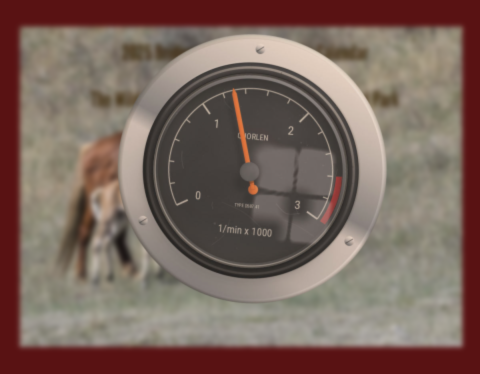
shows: value=1300 unit=rpm
